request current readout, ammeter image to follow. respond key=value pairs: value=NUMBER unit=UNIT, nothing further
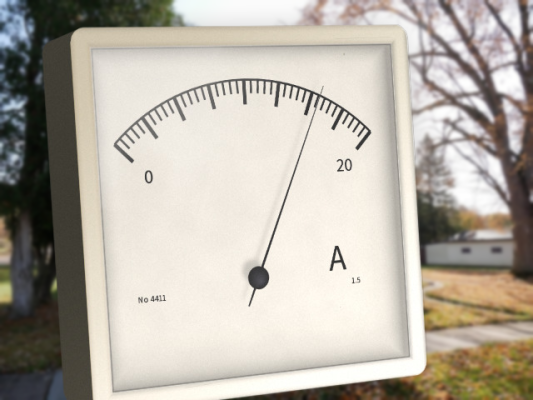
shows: value=15.5 unit=A
